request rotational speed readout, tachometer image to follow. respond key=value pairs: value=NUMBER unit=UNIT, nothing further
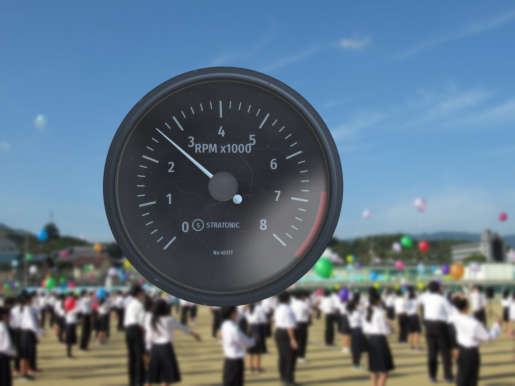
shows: value=2600 unit=rpm
